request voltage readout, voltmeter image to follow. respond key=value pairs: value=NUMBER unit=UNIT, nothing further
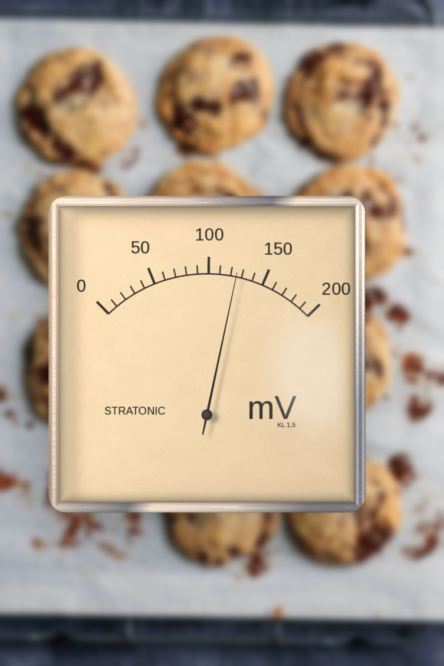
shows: value=125 unit=mV
